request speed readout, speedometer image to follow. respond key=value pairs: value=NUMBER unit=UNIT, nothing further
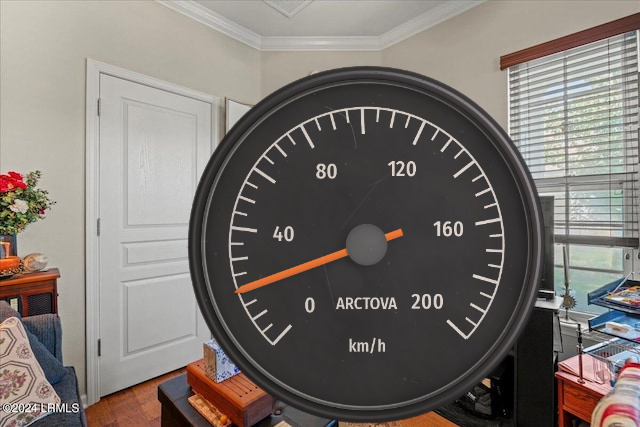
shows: value=20 unit=km/h
